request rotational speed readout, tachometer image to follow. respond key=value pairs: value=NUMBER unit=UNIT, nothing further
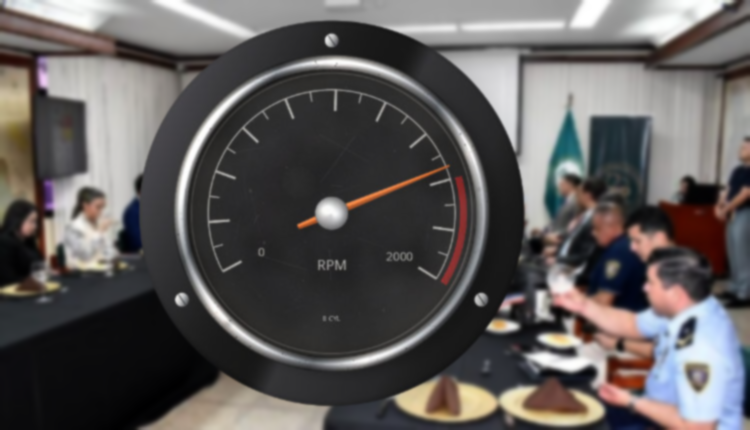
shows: value=1550 unit=rpm
